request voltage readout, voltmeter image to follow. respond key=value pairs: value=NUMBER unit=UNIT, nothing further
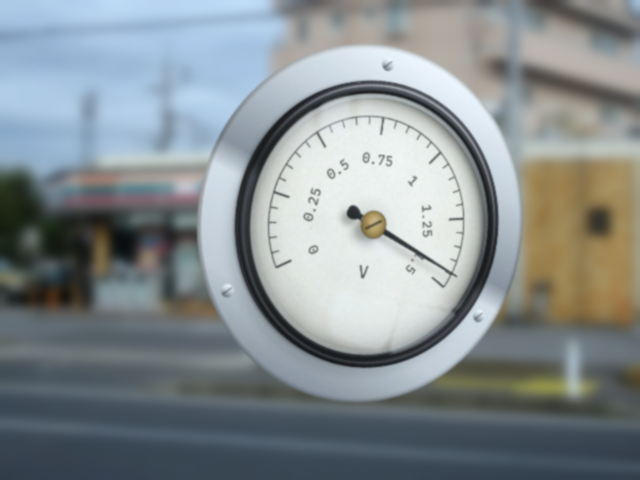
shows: value=1.45 unit=V
